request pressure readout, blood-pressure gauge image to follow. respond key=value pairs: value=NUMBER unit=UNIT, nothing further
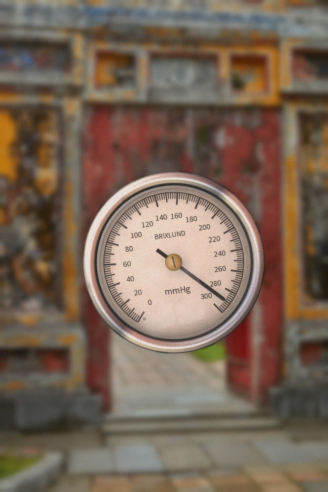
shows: value=290 unit=mmHg
